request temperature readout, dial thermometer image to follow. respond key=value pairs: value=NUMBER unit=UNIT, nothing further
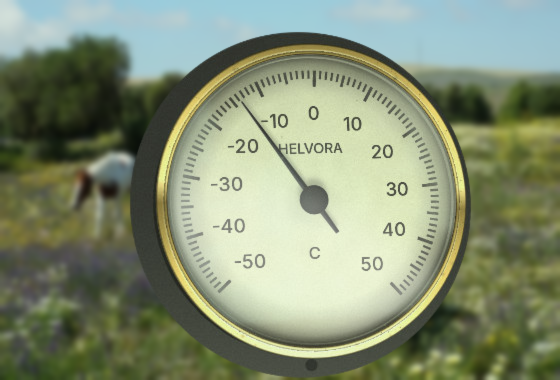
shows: value=-14 unit=°C
